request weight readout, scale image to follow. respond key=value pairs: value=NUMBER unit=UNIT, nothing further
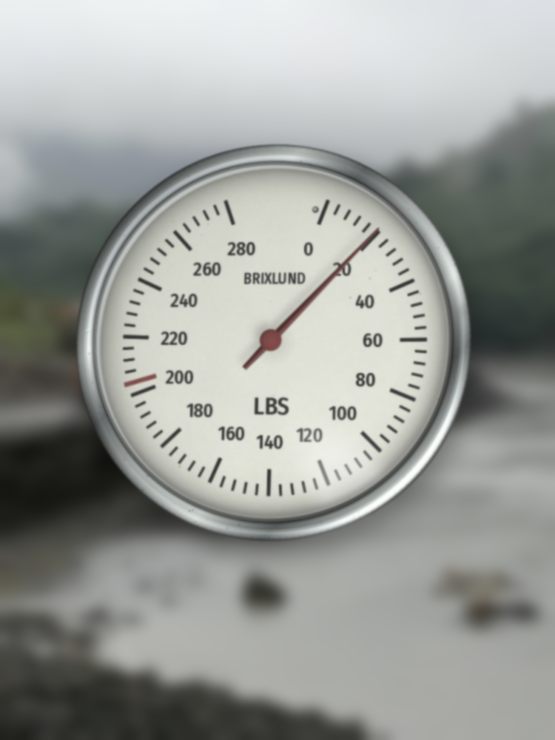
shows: value=20 unit=lb
